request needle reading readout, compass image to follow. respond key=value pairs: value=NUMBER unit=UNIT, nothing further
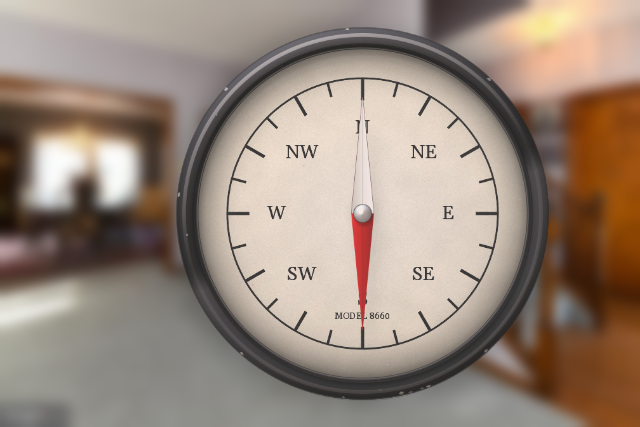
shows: value=180 unit=°
